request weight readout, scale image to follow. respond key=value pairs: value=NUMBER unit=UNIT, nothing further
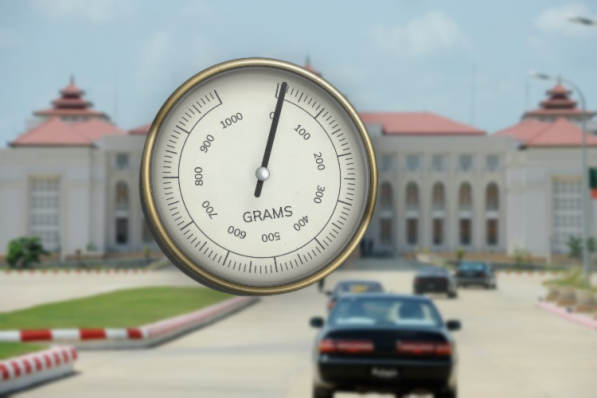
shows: value=10 unit=g
